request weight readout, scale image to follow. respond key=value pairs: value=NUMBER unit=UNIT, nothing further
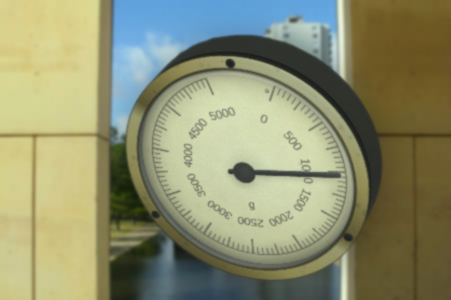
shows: value=1000 unit=g
